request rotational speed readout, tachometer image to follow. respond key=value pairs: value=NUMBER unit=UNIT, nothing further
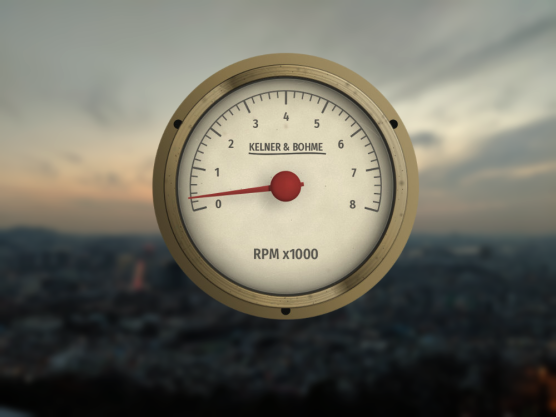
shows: value=300 unit=rpm
